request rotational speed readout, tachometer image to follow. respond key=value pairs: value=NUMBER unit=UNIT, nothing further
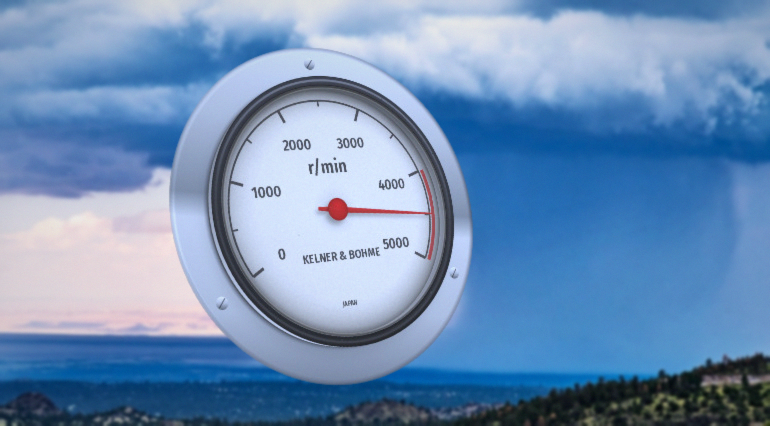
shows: value=4500 unit=rpm
